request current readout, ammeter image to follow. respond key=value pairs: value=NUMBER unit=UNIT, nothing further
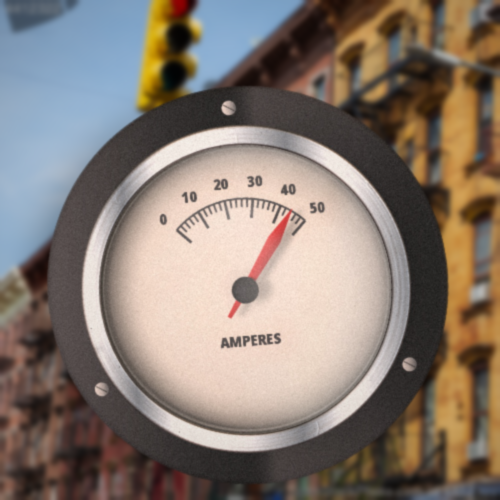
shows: value=44 unit=A
